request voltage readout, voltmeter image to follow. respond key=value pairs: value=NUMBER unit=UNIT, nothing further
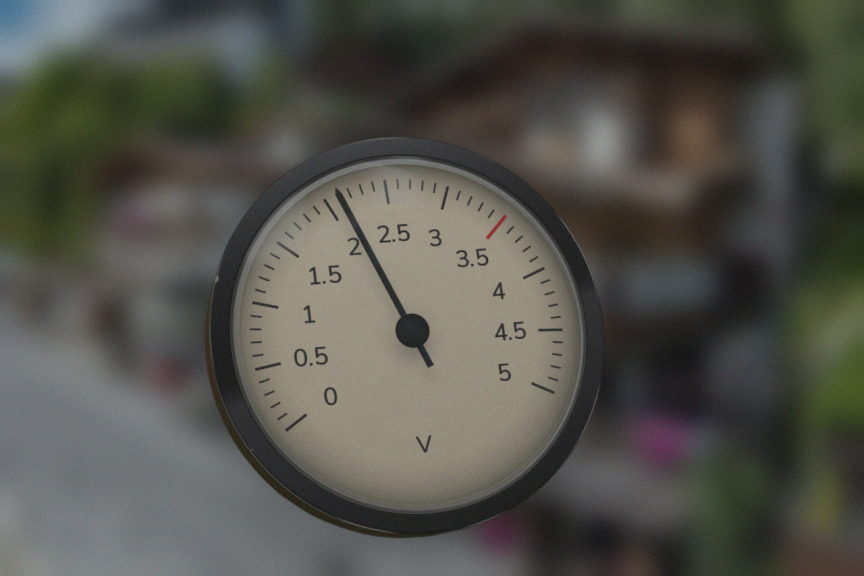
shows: value=2.1 unit=V
